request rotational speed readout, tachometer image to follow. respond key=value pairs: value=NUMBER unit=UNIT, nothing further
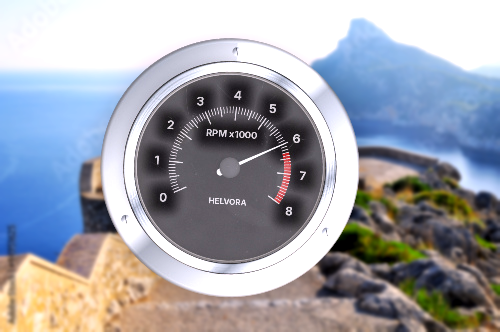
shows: value=6000 unit=rpm
